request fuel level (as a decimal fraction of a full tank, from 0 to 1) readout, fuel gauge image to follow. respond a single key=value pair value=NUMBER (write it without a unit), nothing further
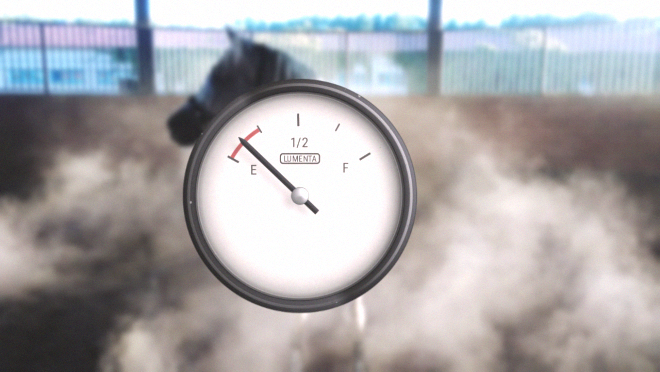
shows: value=0.125
